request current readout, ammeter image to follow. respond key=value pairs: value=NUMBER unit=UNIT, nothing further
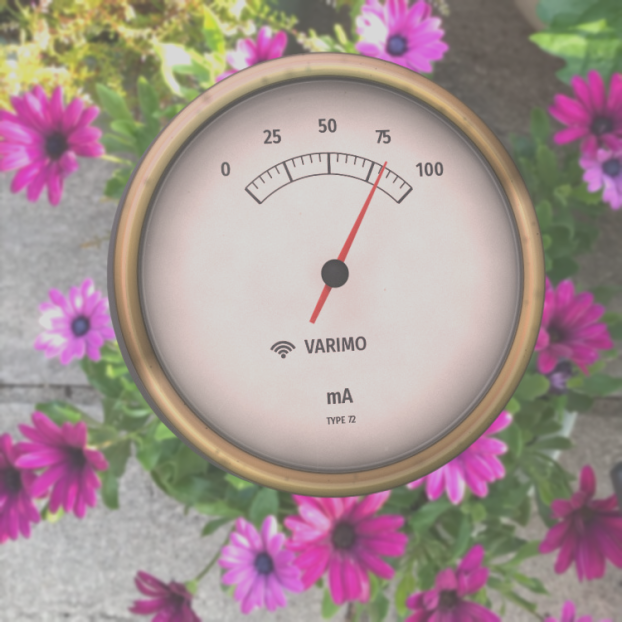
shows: value=80 unit=mA
